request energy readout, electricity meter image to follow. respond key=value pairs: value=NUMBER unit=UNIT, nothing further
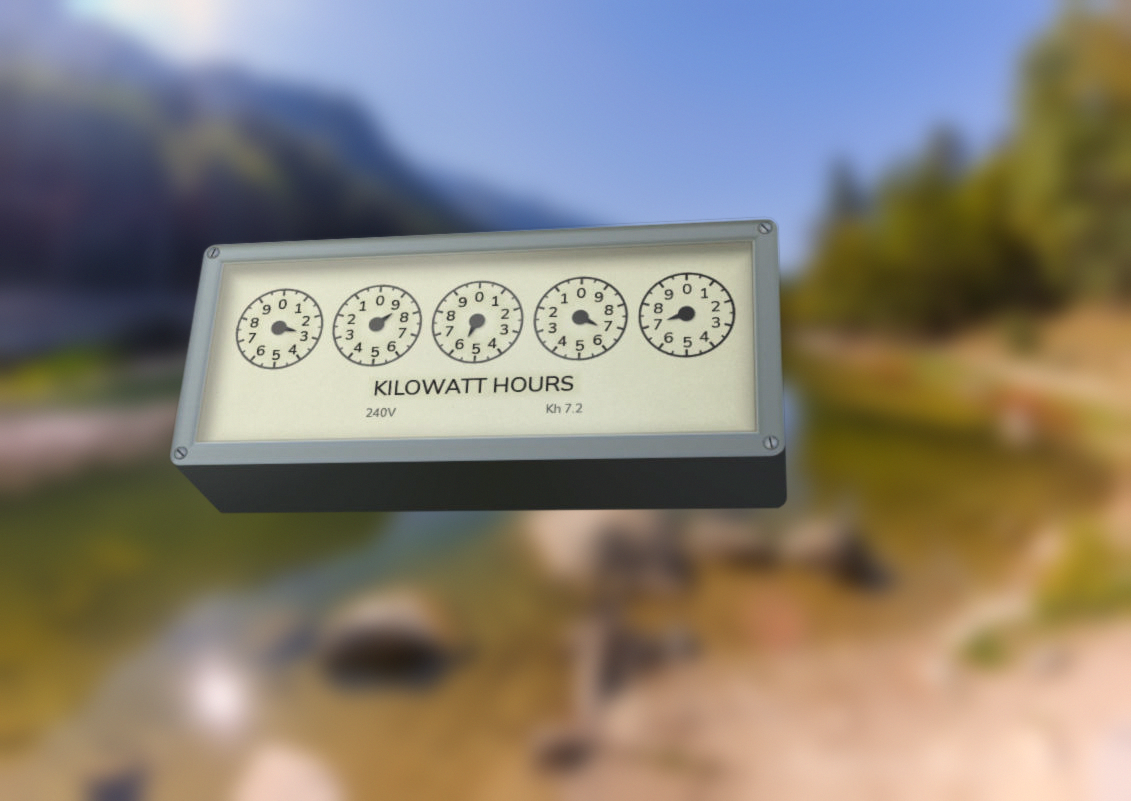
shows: value=28567 unit=kWh
